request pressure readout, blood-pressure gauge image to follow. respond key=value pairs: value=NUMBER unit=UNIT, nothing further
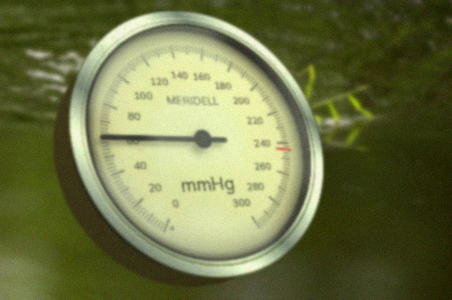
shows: value=60 unit=mmHg
